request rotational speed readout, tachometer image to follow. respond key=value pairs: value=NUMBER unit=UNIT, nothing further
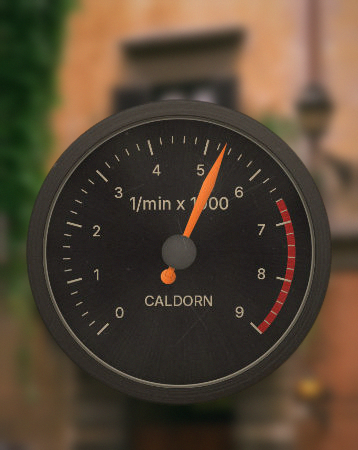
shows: value=5300 unit=rpm
